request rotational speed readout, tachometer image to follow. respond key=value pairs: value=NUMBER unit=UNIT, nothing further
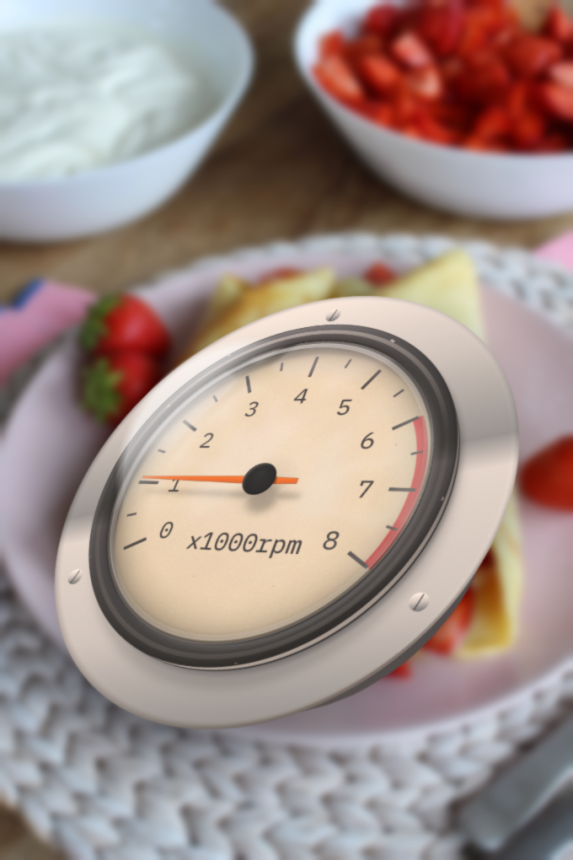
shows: value=1000 unit=rpm
